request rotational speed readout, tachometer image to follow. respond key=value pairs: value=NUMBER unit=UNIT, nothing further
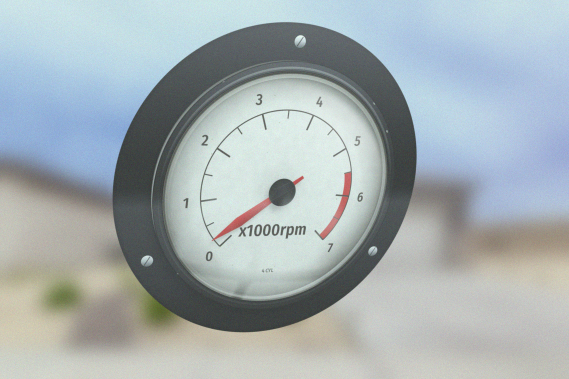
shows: value=250 unit=rpm
